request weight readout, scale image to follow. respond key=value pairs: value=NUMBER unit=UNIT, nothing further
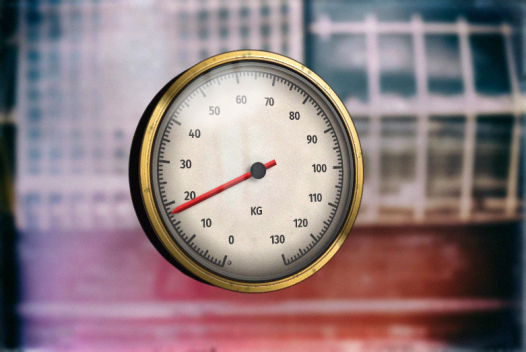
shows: value=18 unit=kg
